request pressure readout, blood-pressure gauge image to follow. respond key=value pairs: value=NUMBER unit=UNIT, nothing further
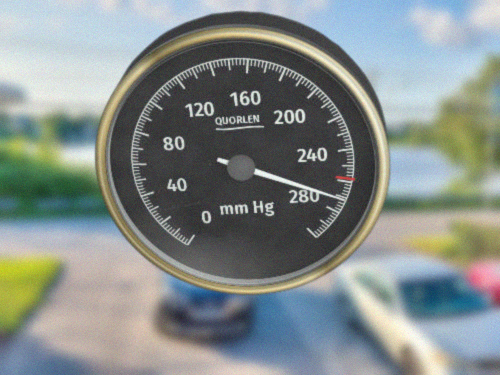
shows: value=270 unit=mmHg
